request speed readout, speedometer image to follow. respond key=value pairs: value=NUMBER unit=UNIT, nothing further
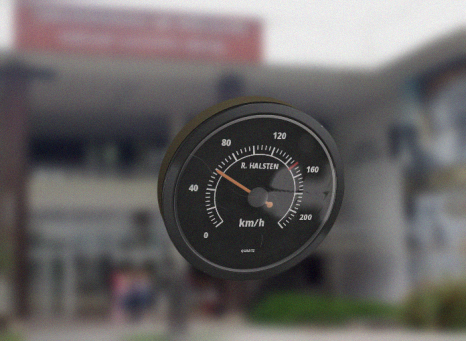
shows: value=60 unit=km/h
